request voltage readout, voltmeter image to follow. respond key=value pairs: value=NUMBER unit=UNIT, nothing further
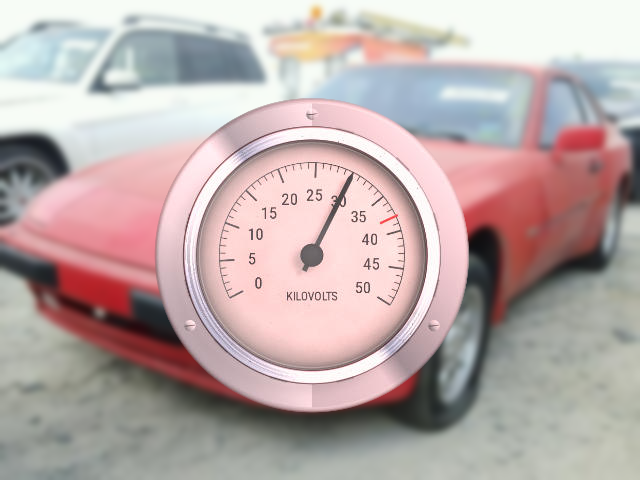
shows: value=30 unit=kV
